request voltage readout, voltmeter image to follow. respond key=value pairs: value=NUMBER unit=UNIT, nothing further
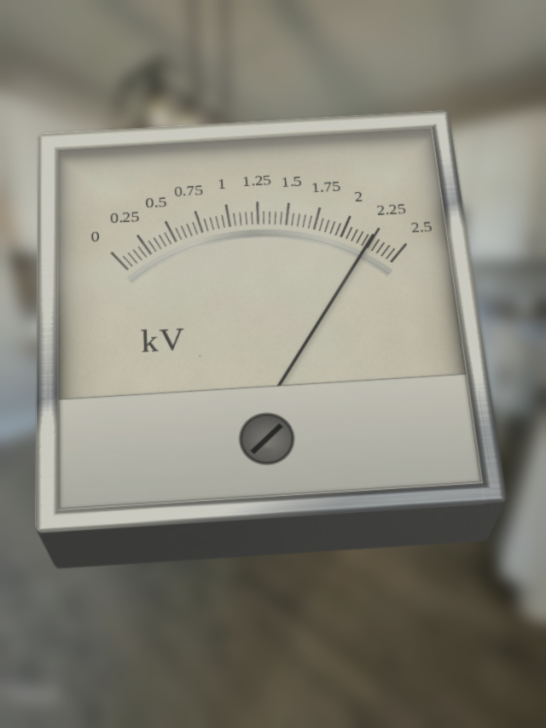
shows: value=2.25 unit=kV
